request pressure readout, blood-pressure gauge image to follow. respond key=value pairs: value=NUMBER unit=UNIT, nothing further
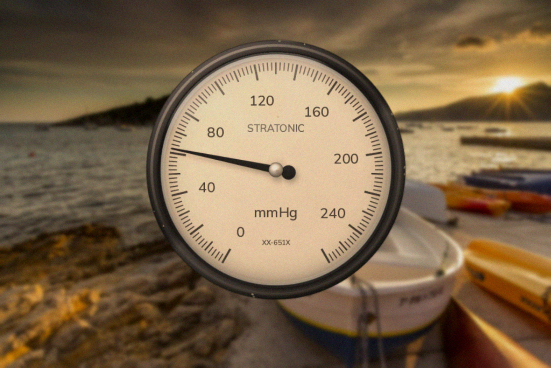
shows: value=62 unit=mmHg
